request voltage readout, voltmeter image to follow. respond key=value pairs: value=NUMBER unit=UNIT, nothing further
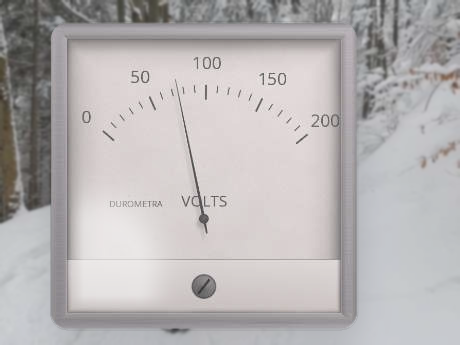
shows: value=75 unit=V
